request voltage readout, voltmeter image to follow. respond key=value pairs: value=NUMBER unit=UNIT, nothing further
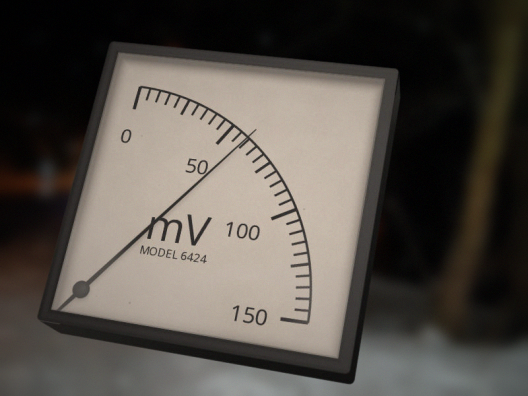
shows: value=60 unit=mV
